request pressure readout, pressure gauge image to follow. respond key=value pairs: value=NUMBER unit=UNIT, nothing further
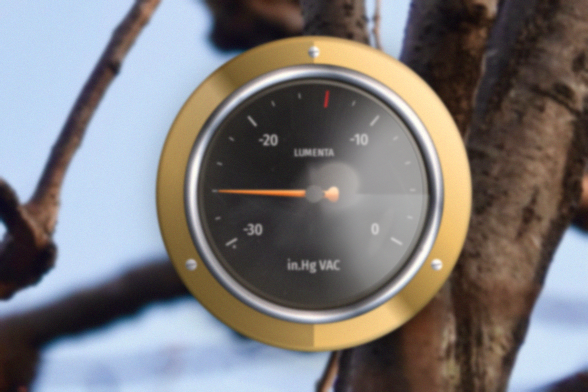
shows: value=-26 unit=inHg
